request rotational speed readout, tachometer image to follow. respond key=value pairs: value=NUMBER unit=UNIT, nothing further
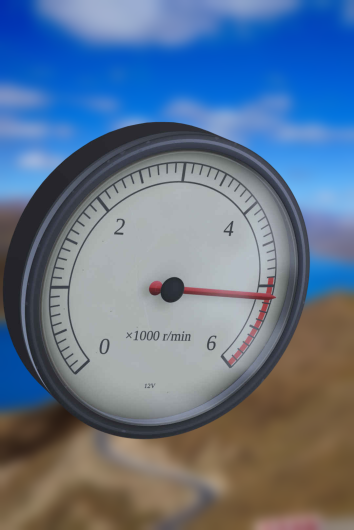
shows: value=5100 unit=rpm
